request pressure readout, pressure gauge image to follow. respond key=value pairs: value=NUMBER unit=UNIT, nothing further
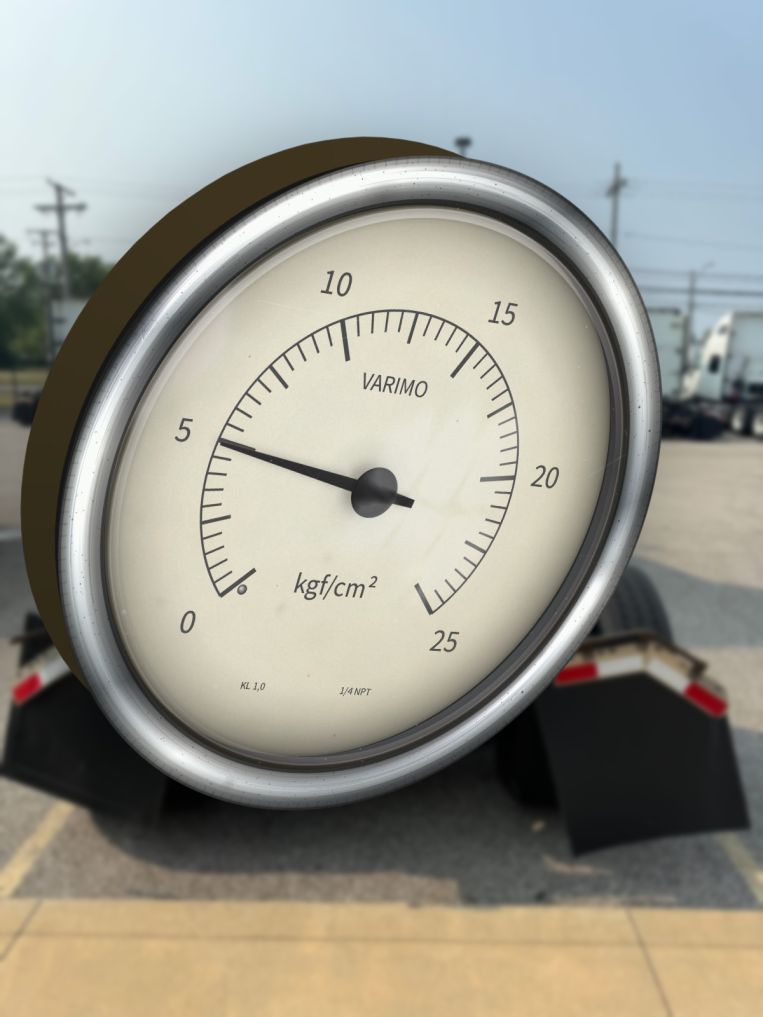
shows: value=5 unit=kg/cm²
